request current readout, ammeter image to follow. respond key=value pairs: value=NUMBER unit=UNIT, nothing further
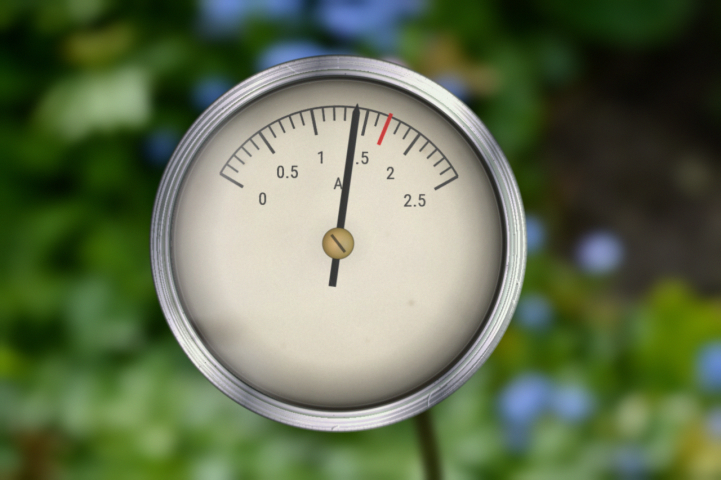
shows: value=1.4 unit=A
